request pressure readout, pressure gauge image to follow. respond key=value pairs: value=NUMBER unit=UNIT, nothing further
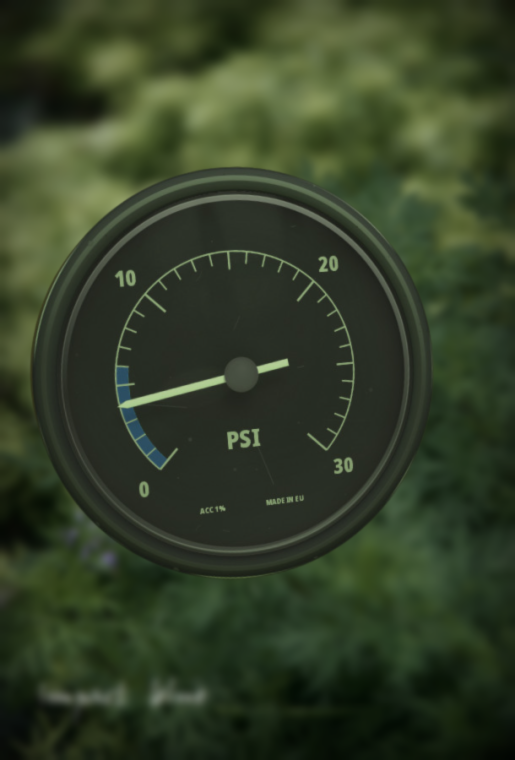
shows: value=4 unit=psi
